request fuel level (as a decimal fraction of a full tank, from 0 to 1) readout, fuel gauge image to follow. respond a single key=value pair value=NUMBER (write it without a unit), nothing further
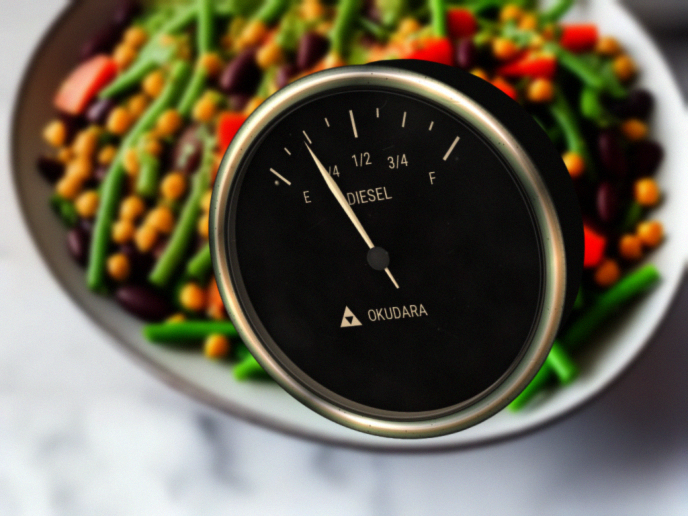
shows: value=0.25
